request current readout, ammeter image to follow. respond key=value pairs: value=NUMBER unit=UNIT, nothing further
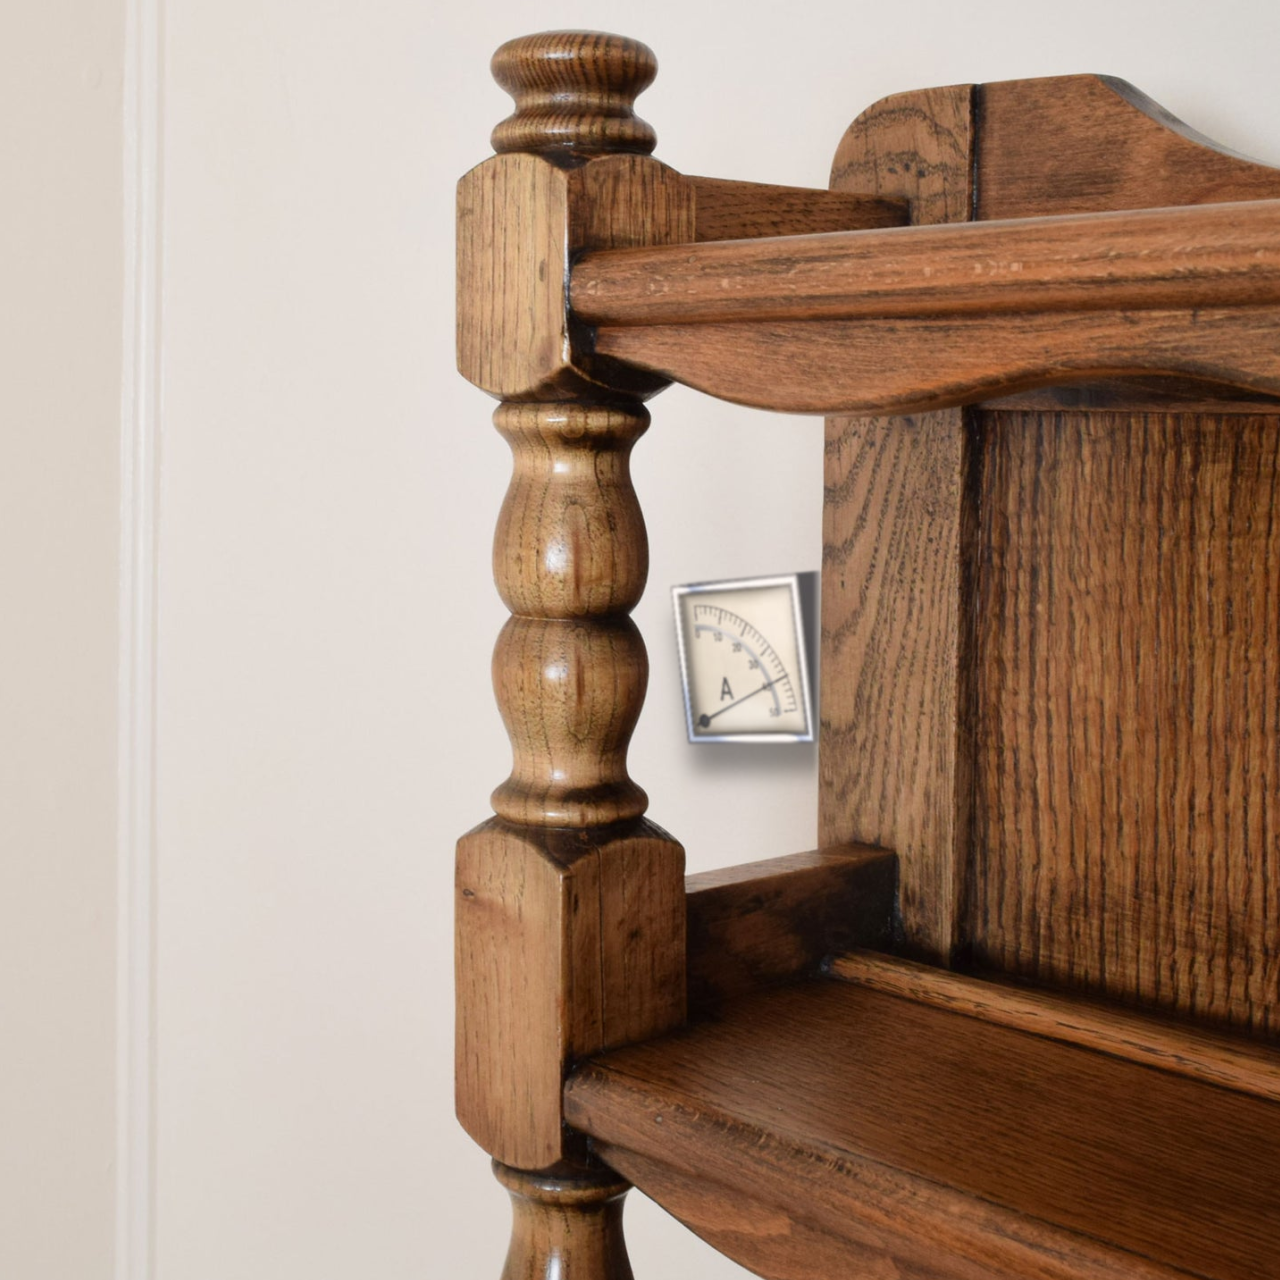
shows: value=40 unit=A
